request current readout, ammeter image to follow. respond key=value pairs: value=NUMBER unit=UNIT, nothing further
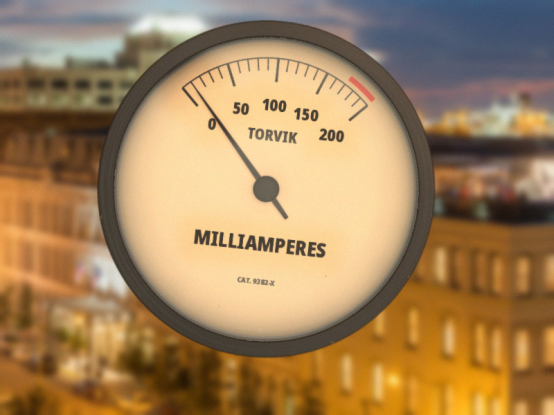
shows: value=10 unit=mA
